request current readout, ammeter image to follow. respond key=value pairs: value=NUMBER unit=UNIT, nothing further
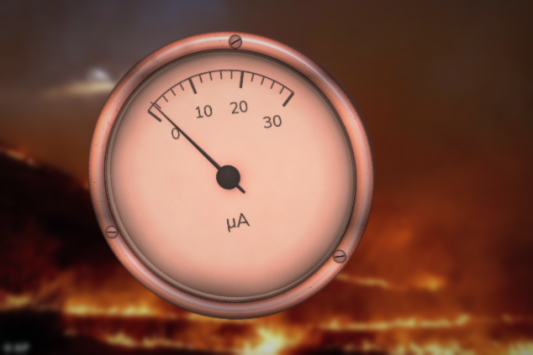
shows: value=2 unit=µA
